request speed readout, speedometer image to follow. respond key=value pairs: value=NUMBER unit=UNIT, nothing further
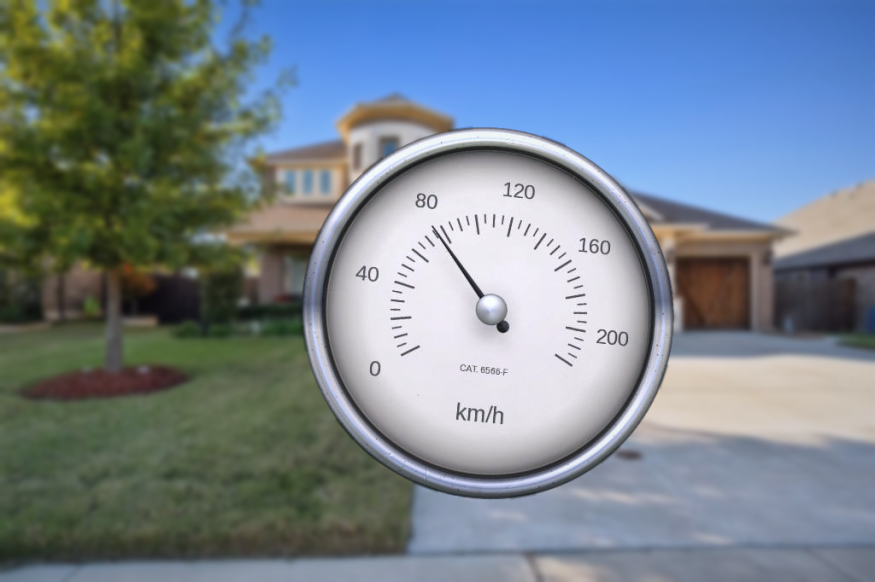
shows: value=75 unit=km/h
